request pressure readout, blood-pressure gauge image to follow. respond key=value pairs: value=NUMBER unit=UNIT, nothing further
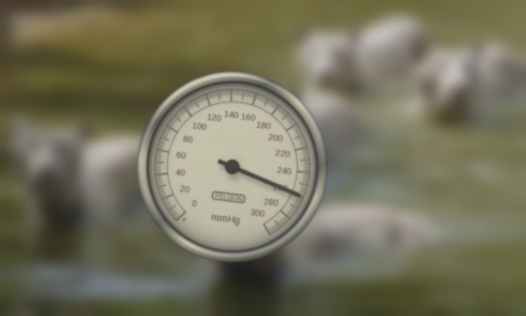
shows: value=260 unit=mmHg
